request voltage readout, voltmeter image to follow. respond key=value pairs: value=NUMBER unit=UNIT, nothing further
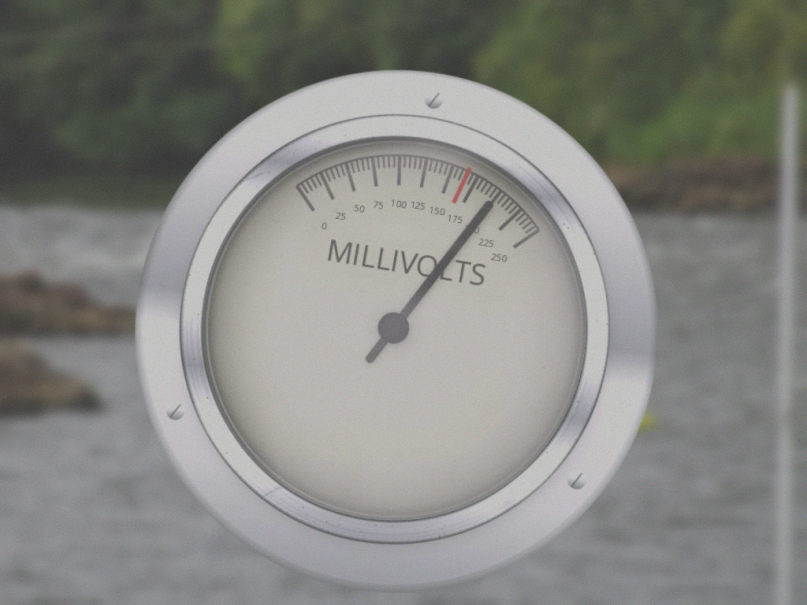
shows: value=200 unit=mV
